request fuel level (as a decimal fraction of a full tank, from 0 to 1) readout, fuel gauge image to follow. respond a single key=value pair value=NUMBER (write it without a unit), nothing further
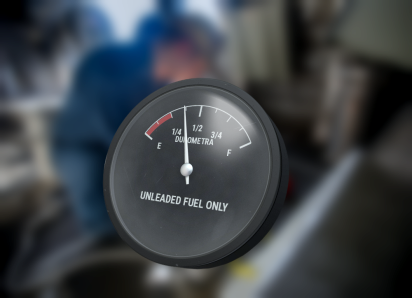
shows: value=0.375
